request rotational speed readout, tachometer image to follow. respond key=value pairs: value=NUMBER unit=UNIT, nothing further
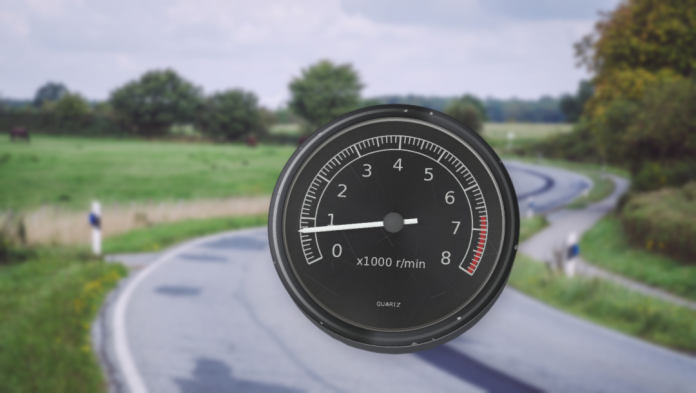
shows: value=700 unit=rpm
